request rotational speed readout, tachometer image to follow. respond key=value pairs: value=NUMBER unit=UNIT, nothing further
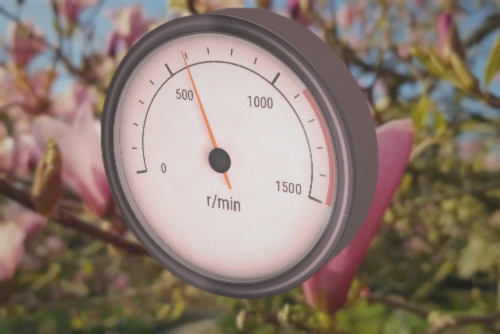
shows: value=600 unit=rpm
